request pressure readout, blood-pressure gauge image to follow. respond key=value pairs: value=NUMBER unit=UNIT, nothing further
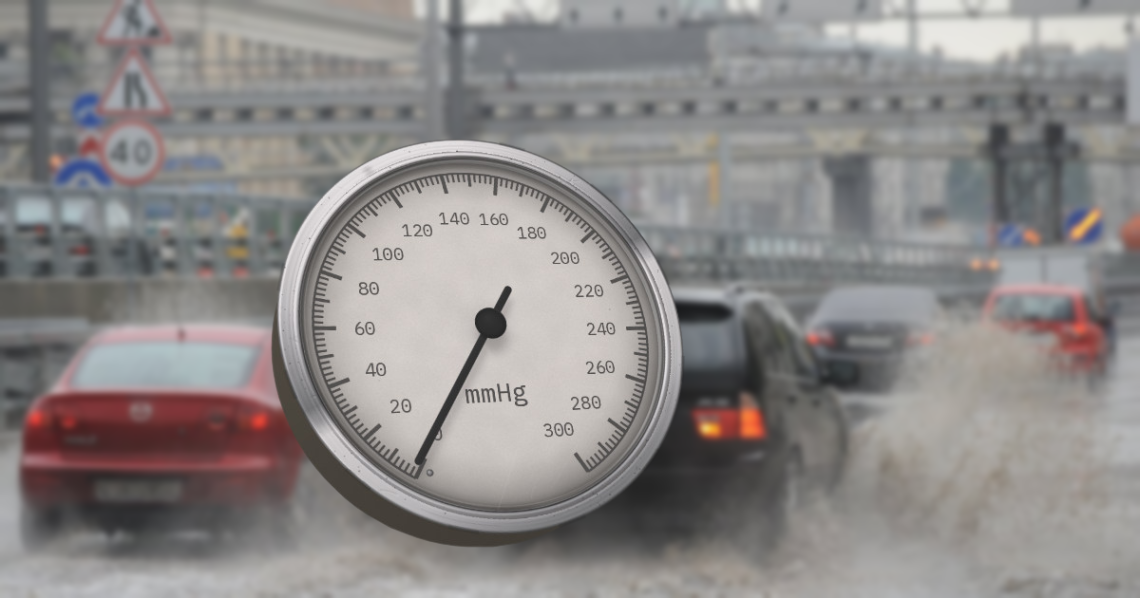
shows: value=2 unit=mmHg
